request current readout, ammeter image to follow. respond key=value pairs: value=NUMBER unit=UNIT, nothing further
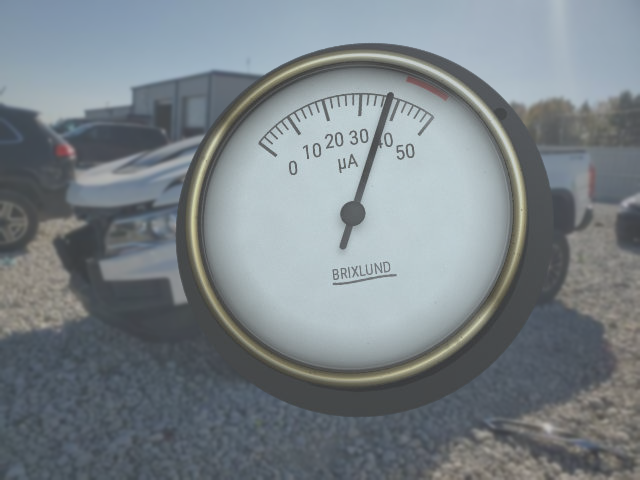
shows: value=38 unit=µA
